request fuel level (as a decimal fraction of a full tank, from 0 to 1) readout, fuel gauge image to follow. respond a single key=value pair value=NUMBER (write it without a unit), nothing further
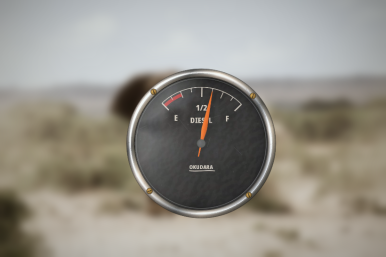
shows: value=0.625
